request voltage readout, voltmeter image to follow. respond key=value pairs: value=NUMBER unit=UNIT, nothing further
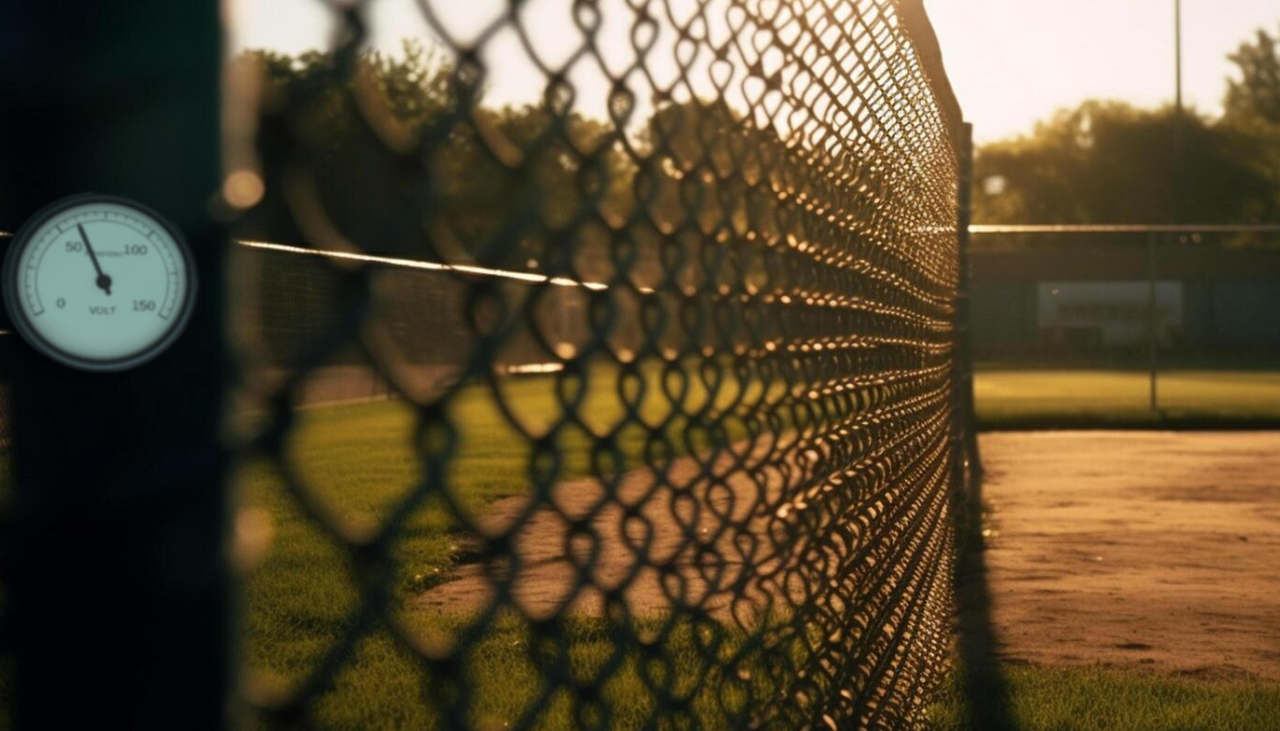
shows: value=60 unit=V
